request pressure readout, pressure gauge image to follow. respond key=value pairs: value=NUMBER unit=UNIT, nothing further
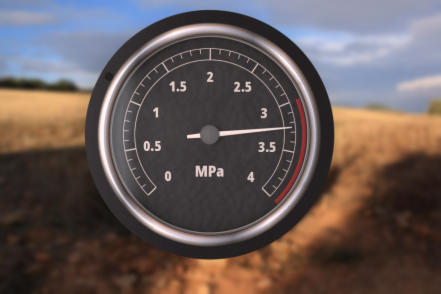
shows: value=3.25 unit=MPa
